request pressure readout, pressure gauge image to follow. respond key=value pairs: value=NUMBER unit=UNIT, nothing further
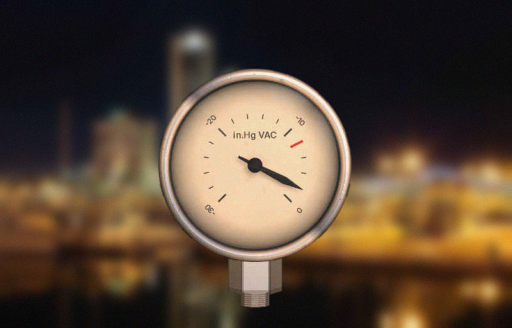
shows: value=-2 unit=inHg
